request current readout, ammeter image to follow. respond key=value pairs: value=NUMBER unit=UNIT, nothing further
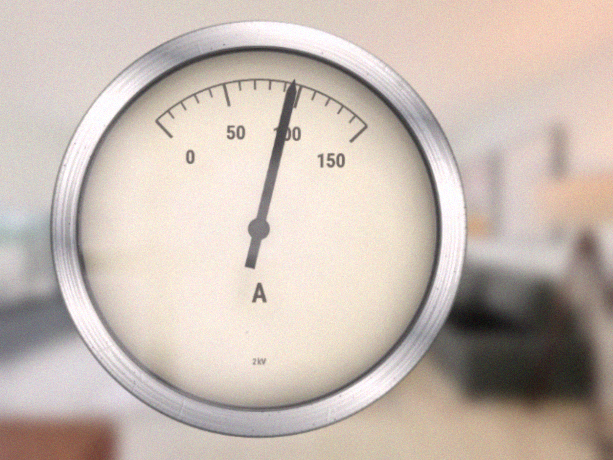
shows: value=95 unit=A
